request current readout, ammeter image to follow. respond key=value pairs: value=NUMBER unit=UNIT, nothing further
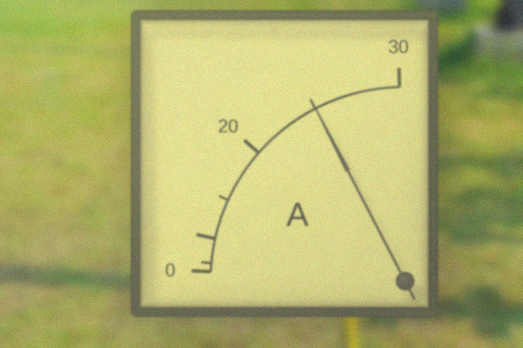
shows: value=25 unit=A
